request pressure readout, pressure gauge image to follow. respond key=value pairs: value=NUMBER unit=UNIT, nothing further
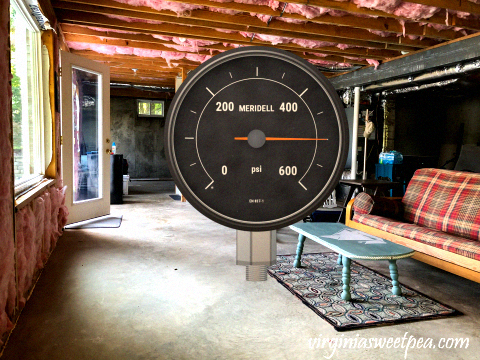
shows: value=500 unit=psi
